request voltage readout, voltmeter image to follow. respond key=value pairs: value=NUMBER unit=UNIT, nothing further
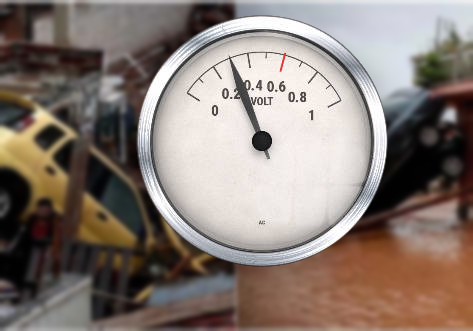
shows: value=0.3 unit=V
